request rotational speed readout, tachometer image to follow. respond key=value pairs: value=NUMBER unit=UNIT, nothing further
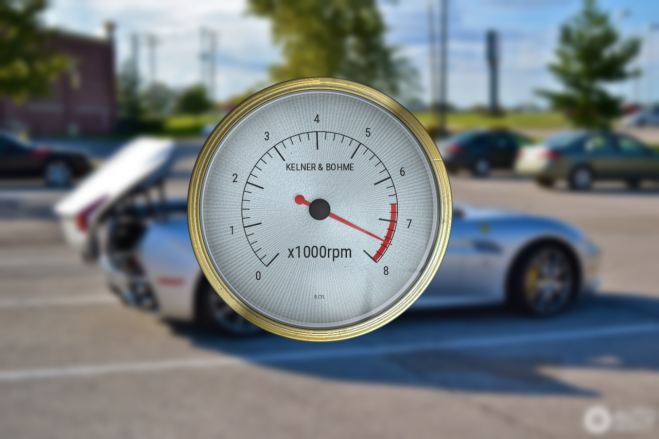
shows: value=7500 unit=rpm
